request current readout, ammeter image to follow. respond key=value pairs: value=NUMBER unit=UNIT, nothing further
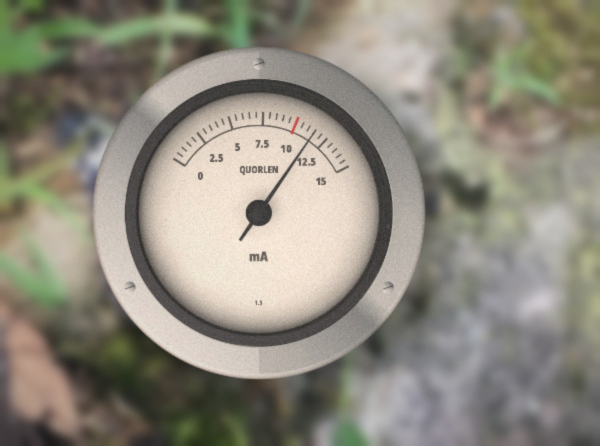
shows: value=11.5 unit=mA
